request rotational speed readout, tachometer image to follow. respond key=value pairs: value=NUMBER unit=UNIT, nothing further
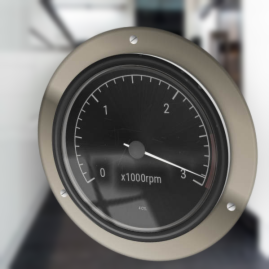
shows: value=2900 unit=rpm
